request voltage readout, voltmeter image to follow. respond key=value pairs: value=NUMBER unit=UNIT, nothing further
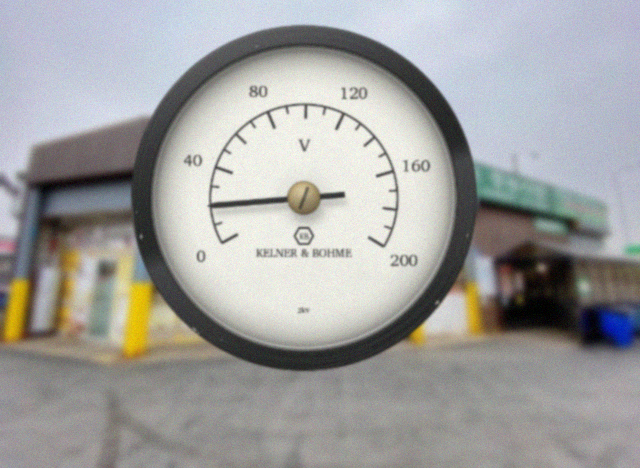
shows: value=20 unit=V
